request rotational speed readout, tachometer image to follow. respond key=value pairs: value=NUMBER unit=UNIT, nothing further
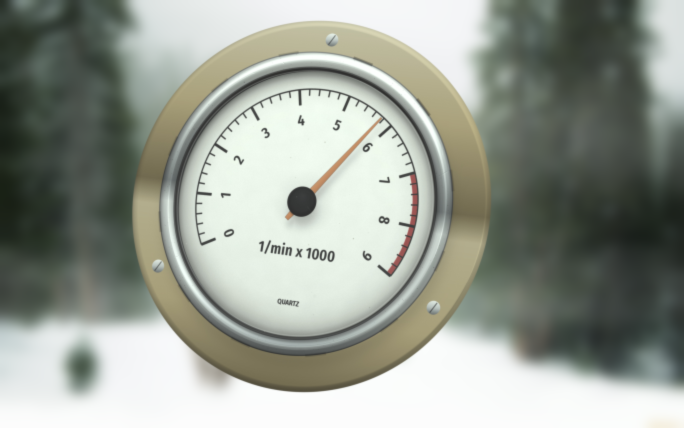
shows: value=5800 unit=rpm
